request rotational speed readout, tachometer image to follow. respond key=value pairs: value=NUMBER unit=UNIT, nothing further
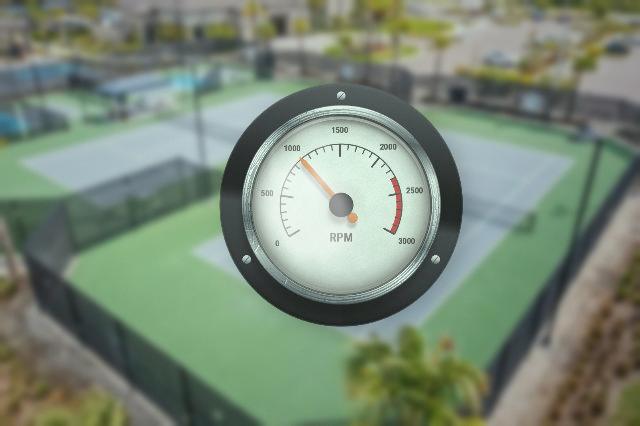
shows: value=1000 unit=rpm
